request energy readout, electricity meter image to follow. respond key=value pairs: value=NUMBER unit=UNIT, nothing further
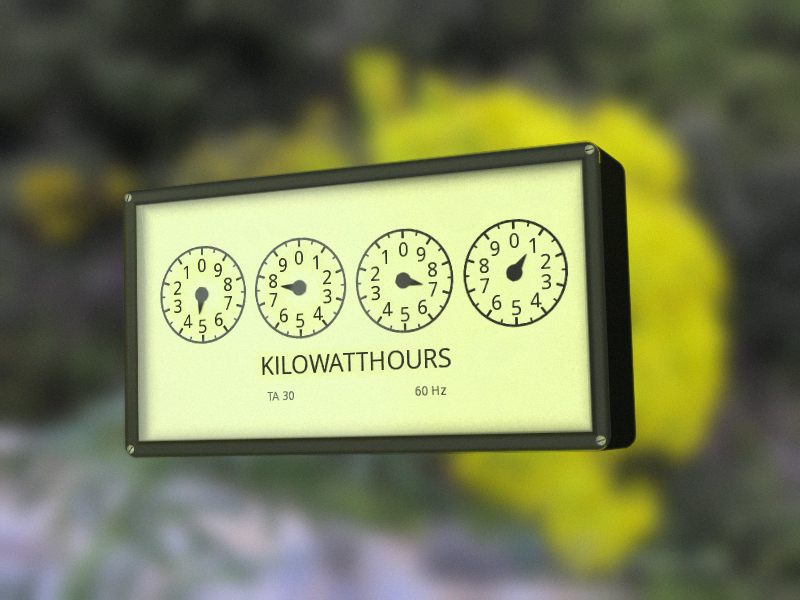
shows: value=4771 unit=kWh
